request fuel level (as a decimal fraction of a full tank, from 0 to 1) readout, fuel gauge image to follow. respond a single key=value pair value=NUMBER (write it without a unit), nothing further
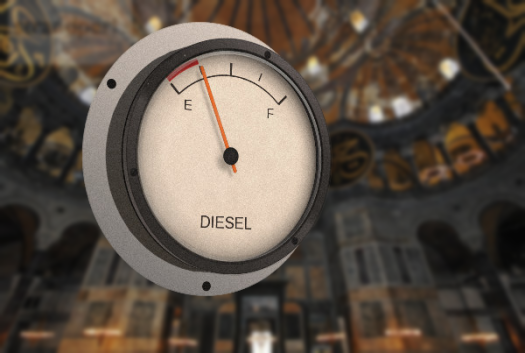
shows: value=0.25
